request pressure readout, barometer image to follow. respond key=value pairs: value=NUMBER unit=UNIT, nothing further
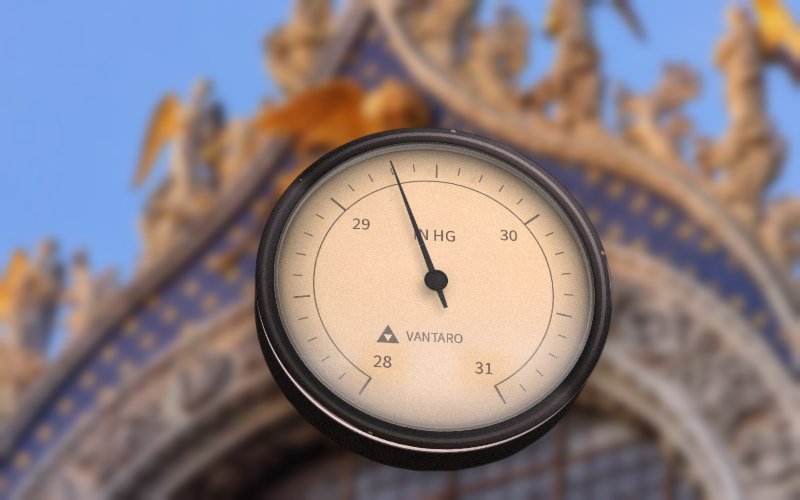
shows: value=29.3 unit=inHg
